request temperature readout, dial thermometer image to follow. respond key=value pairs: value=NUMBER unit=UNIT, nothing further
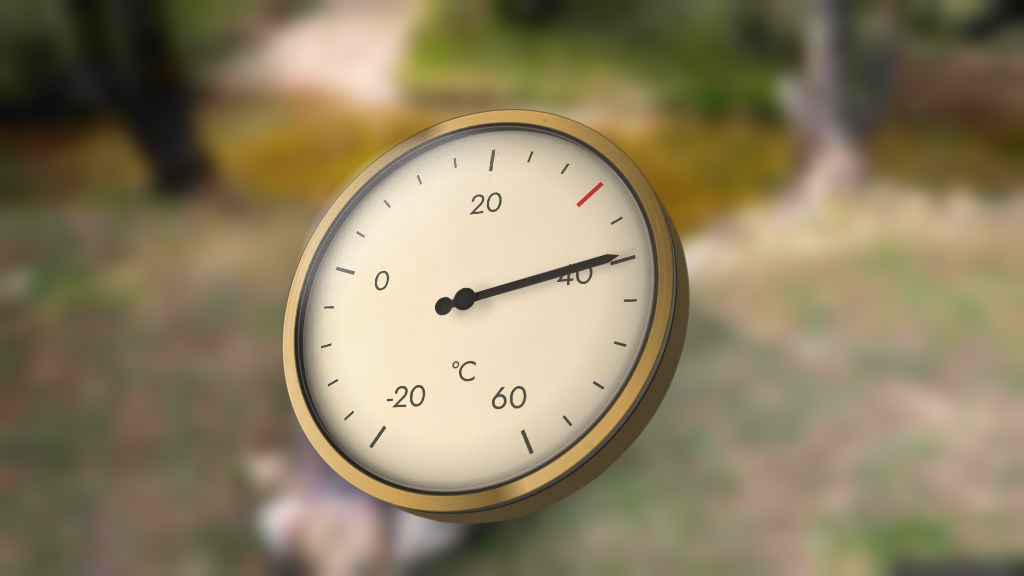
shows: value=40 unit=°C
